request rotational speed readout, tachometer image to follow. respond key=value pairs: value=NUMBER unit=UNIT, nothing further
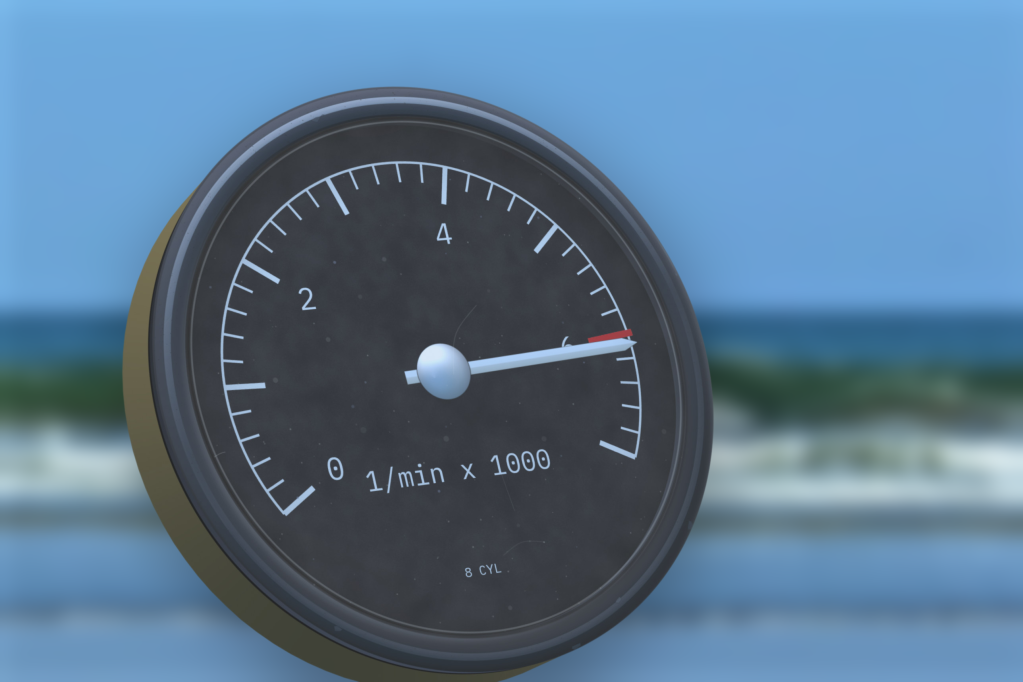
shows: value=6100 unit=rpm
